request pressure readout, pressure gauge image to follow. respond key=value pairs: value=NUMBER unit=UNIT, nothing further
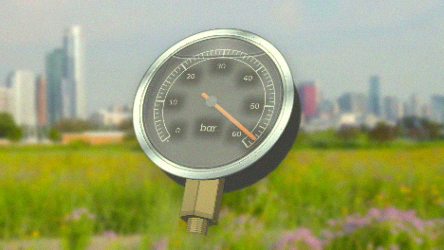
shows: value=58 unit=bar
